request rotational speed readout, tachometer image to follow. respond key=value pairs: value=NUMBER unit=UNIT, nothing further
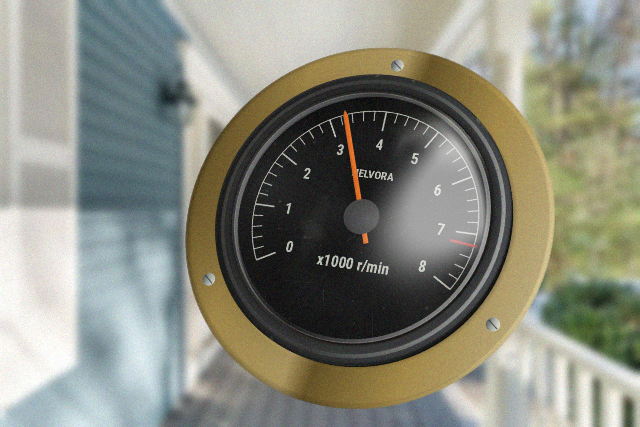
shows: value=3300 unit=rpm
